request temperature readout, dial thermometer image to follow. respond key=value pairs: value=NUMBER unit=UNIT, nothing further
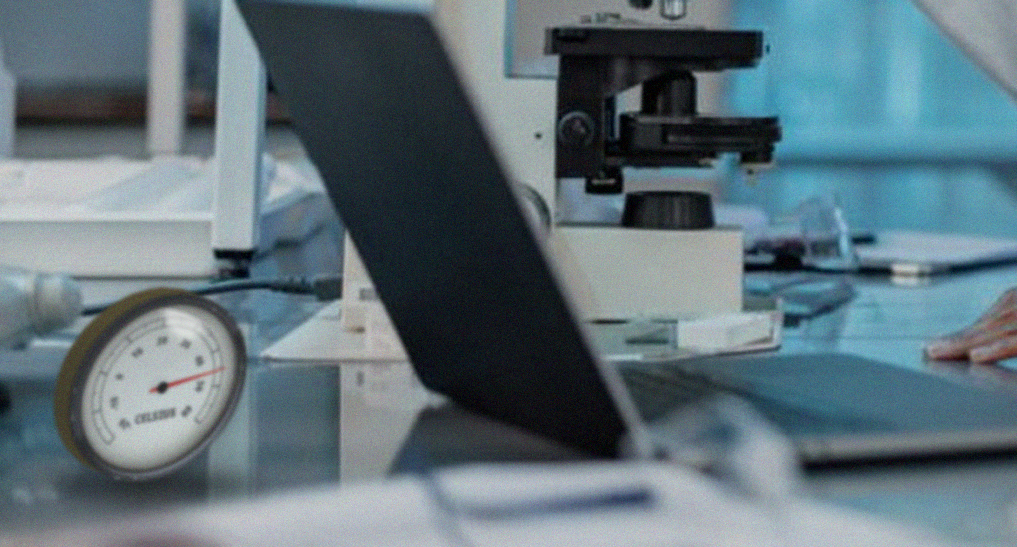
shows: value=45 unit=°C
